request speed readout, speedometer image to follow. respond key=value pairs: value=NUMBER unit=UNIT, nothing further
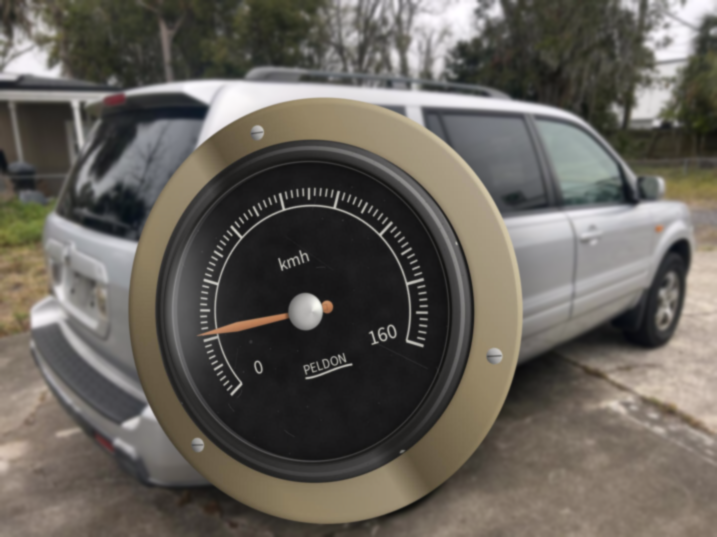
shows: value=22 unit=km/h
